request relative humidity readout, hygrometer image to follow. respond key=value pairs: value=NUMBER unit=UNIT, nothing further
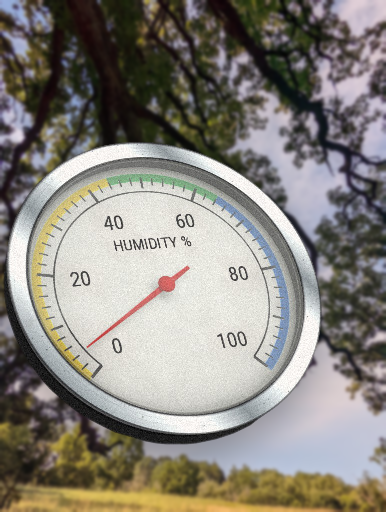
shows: value=4 unit=%
